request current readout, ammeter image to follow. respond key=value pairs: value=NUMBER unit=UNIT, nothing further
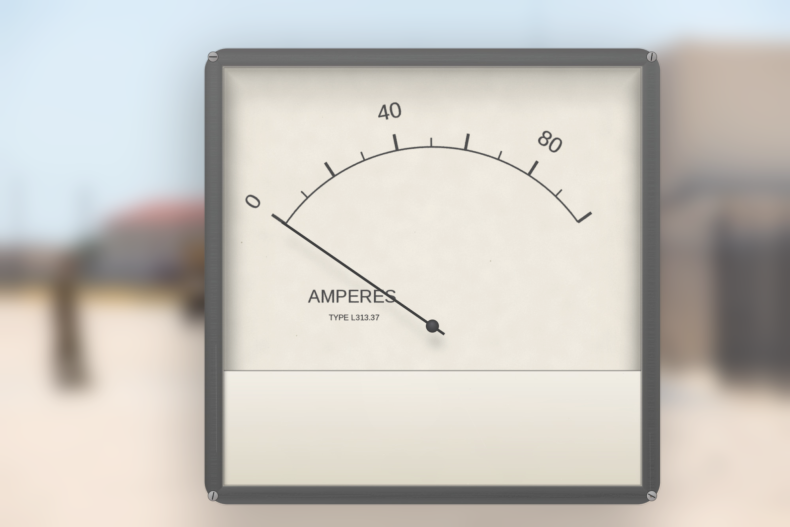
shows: value=0 unit=A
